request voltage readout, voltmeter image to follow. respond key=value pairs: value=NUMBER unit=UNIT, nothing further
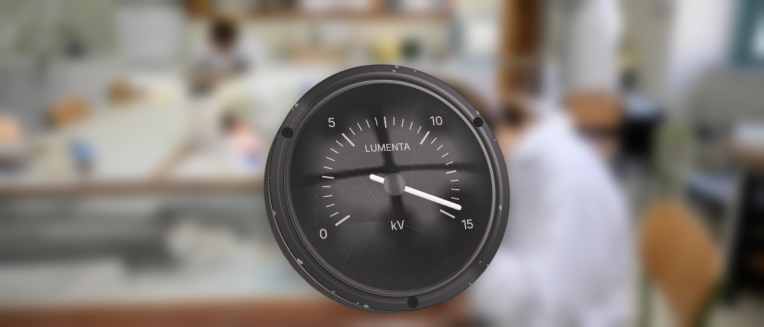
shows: value=14.5 unit=kV
